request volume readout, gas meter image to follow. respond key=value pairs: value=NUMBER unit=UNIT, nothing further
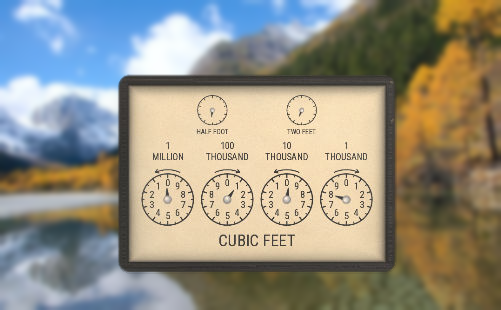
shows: value=9800 unit=ft³
